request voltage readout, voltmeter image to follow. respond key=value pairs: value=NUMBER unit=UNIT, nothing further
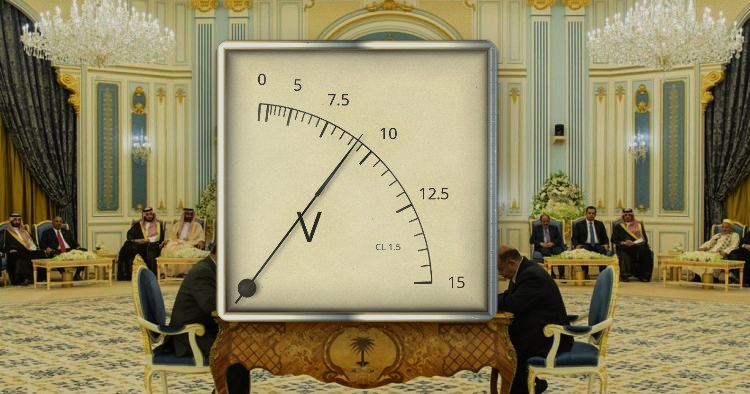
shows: value=9.25 unit=V
